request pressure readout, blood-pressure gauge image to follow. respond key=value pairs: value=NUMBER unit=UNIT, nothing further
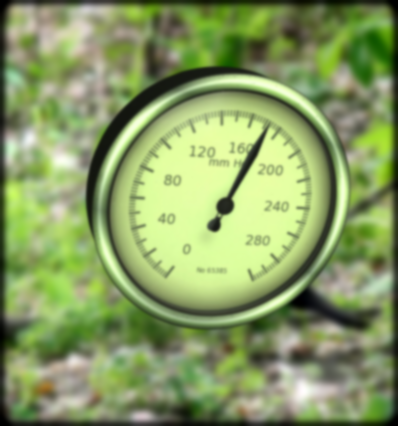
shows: value=170 unit=mmHg
